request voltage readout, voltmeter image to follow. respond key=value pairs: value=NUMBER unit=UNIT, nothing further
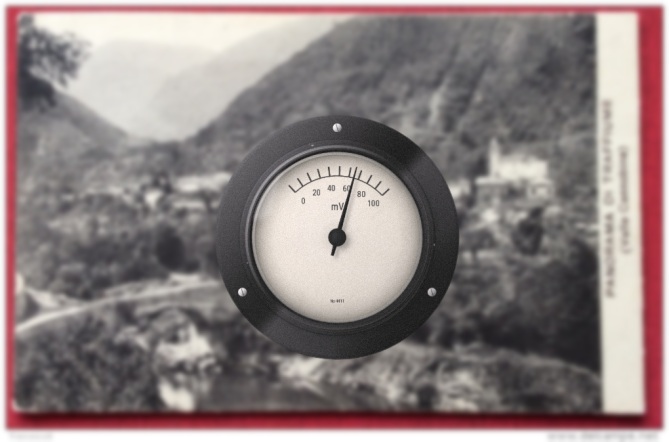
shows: value=65 unit=mV
